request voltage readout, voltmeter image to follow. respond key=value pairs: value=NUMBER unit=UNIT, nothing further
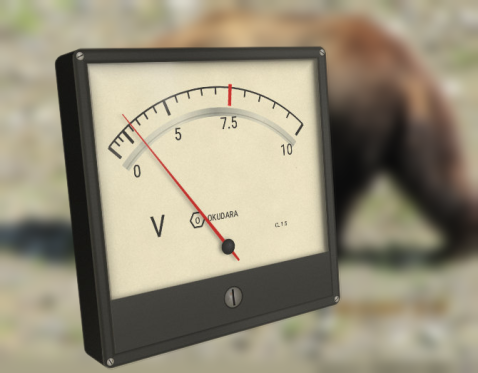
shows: value=3 unit=V
